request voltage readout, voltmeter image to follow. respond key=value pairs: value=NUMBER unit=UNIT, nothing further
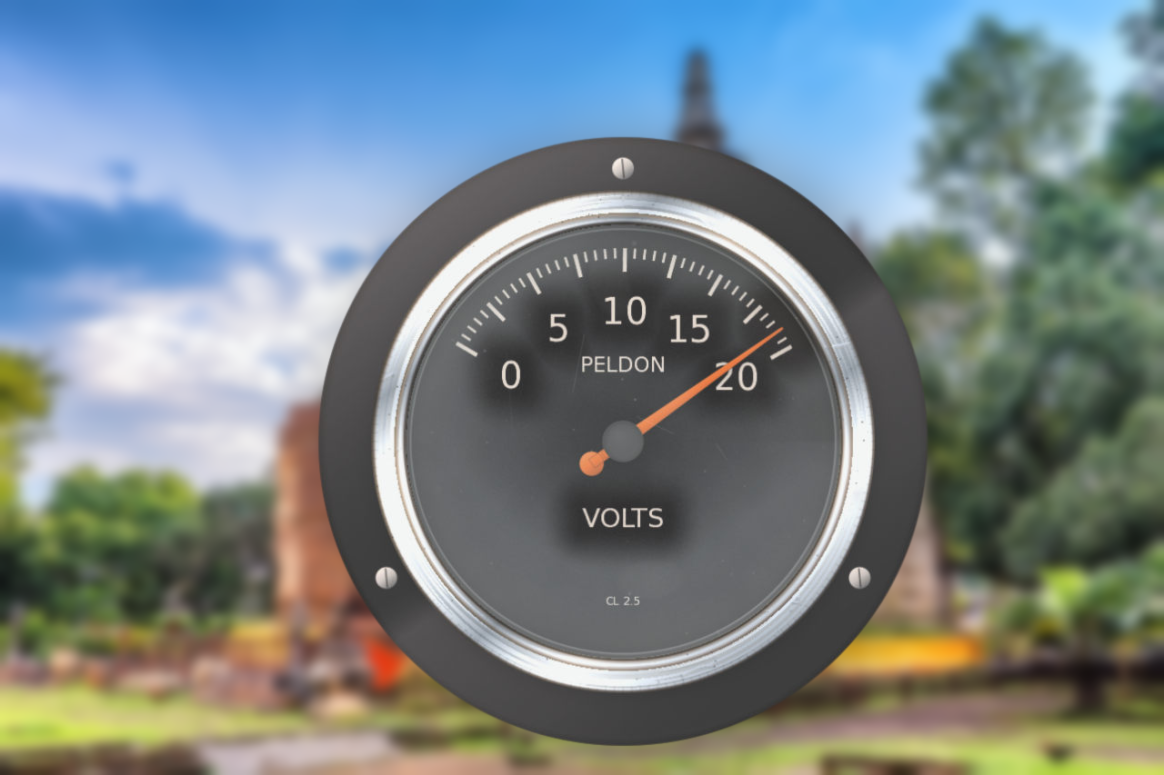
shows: value=19 unit=V
